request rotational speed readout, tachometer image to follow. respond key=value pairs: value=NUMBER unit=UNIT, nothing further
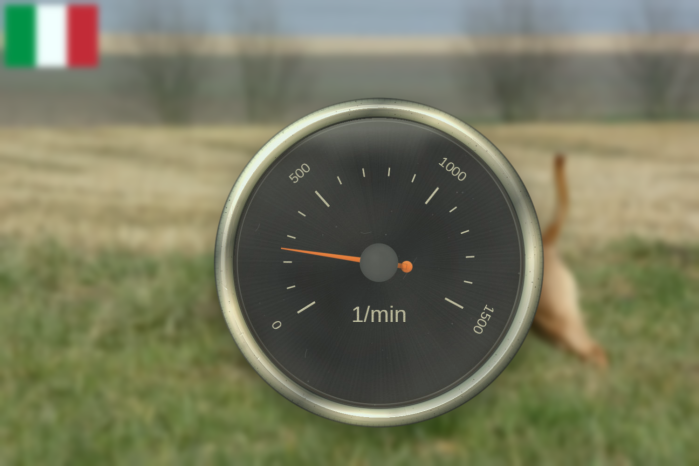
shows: value=250 unit=rpm
